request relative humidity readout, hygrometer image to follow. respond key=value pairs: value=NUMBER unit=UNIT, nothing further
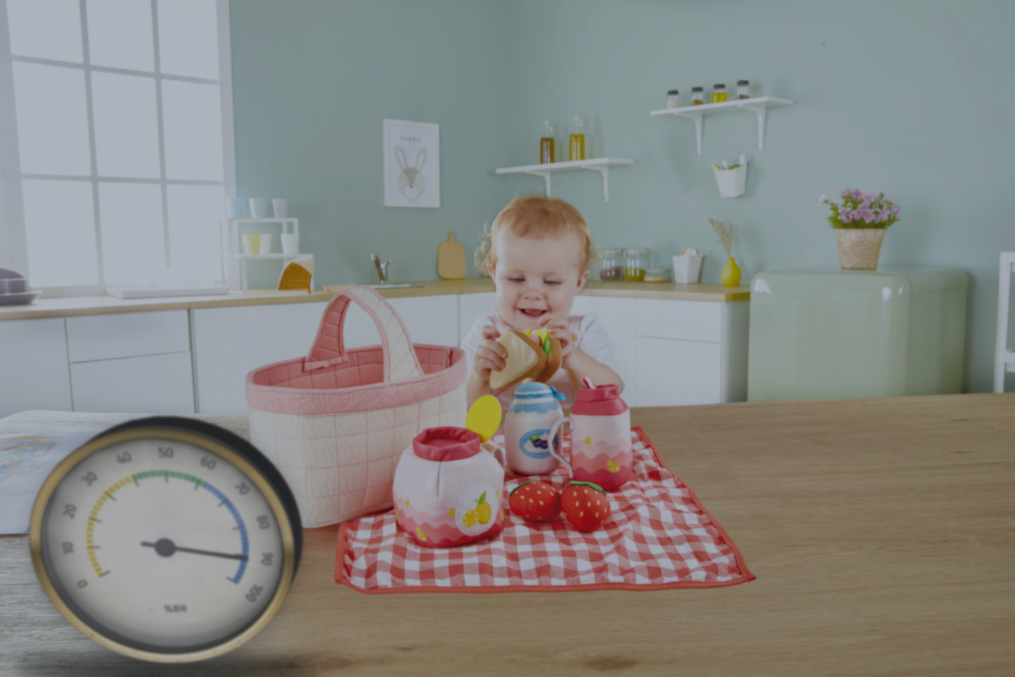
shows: value=90 unit=%
